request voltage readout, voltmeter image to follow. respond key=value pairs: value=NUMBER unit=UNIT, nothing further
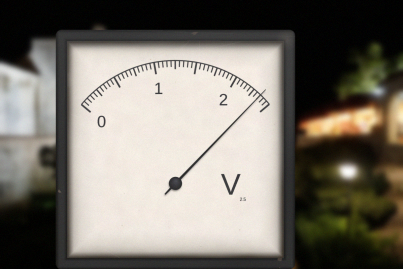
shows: value=2.35 unit=V
